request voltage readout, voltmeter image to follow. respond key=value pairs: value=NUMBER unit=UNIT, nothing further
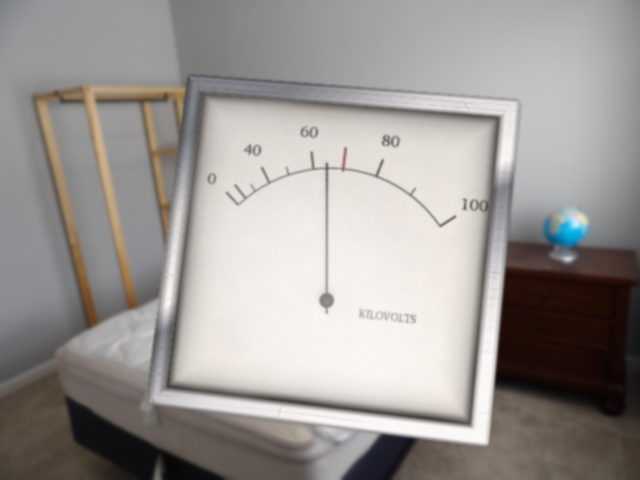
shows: value=65 unit=kV
